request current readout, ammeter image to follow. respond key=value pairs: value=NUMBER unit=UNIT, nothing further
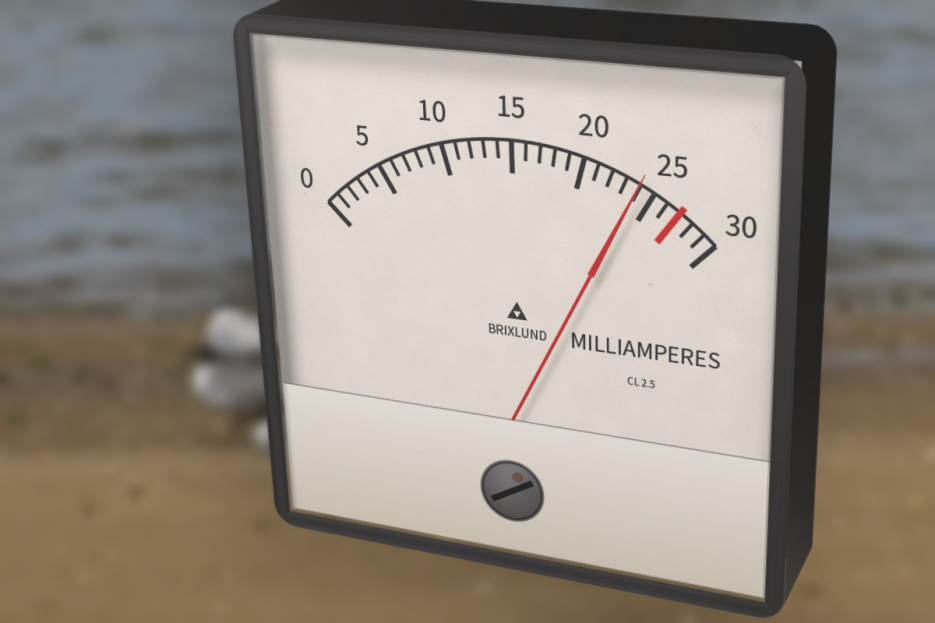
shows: value=24 unit=mA
